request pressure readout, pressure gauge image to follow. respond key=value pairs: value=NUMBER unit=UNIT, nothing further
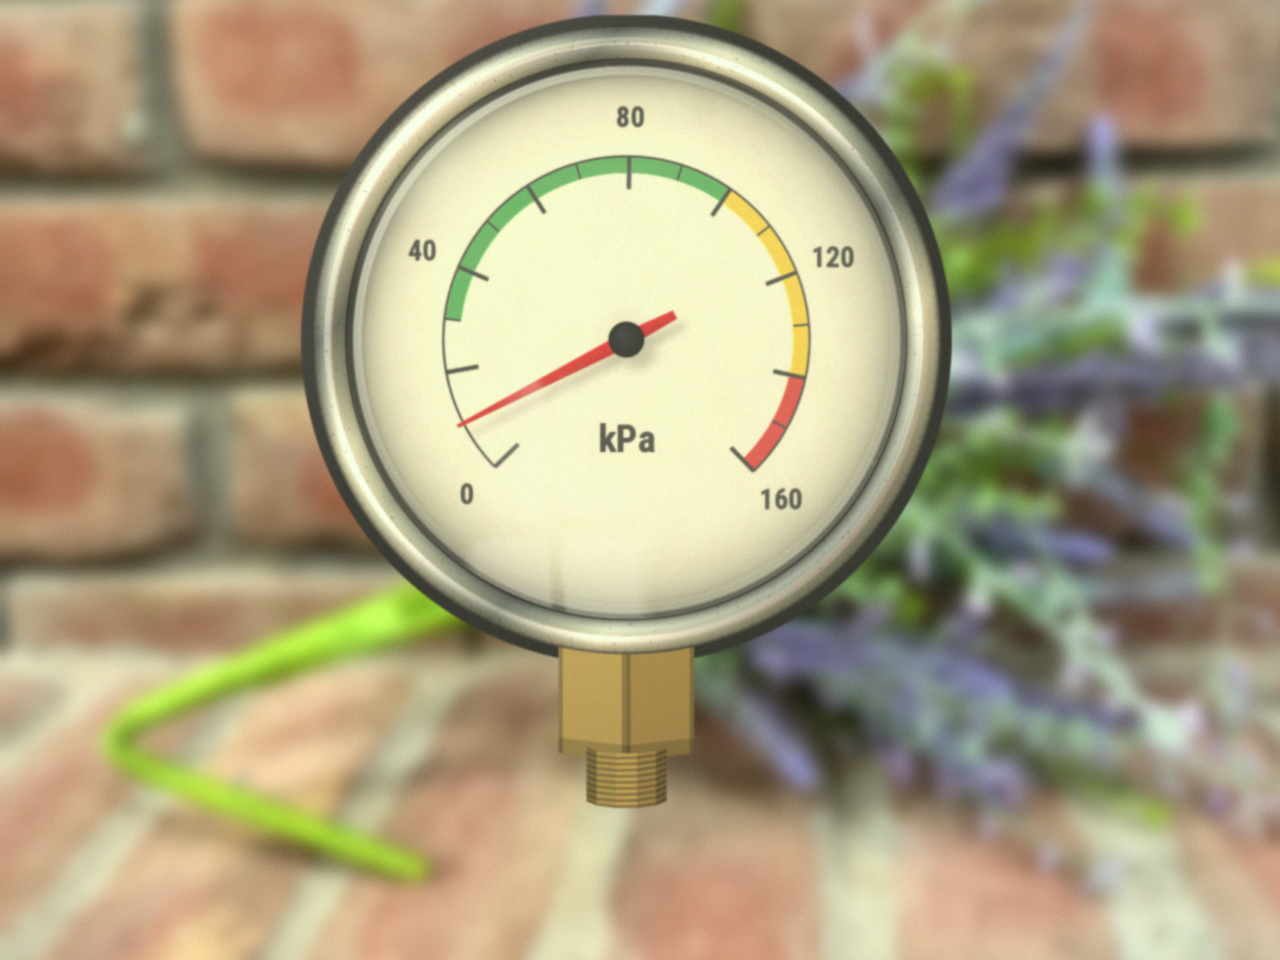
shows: value=10 unit=kPa
